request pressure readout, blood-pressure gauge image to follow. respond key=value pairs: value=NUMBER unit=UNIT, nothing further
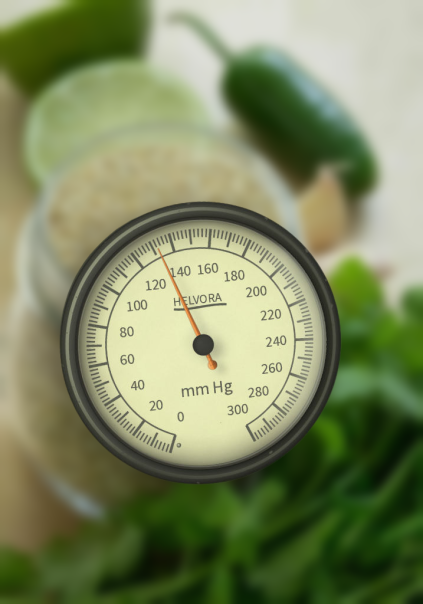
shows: value=132 unit=mmHg
